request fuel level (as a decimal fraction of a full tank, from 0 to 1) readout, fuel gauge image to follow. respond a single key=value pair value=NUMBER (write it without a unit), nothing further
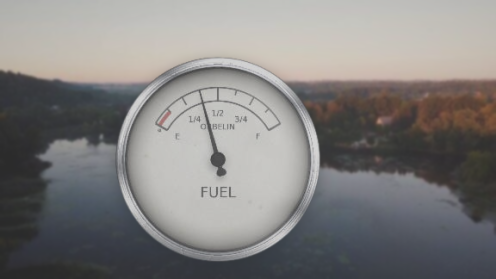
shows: value=0.375
